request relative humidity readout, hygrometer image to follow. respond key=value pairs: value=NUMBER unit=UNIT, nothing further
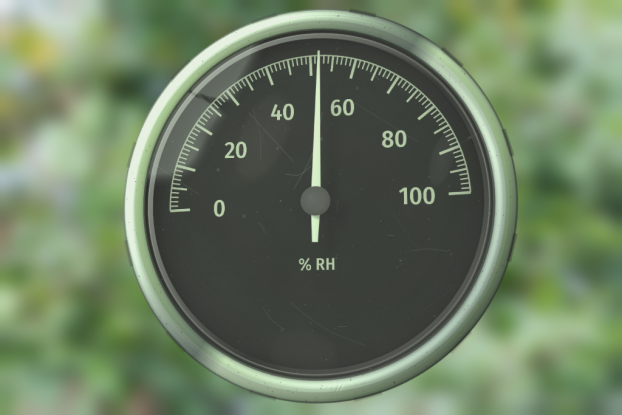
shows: value=52 unit=%
